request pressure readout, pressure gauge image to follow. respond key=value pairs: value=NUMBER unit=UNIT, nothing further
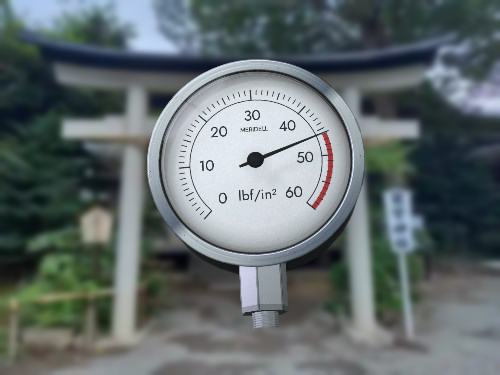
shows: value=46 unit=psi
